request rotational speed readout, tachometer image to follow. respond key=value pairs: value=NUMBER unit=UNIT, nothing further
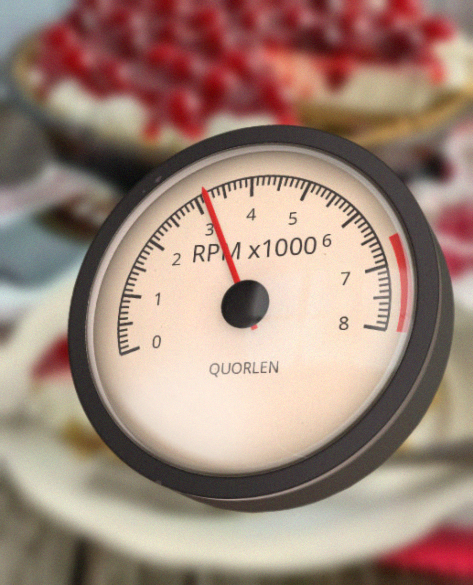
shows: value=3200 unit=rpm
